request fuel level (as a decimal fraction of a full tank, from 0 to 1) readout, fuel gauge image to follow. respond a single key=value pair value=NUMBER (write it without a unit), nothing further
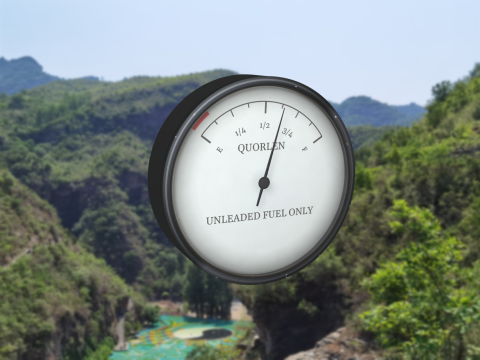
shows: value=0.625
